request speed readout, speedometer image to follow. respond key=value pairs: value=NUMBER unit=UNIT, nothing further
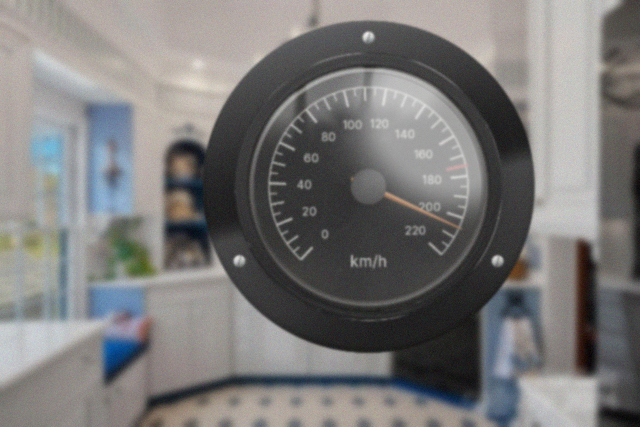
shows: value=205 unit=km/h
